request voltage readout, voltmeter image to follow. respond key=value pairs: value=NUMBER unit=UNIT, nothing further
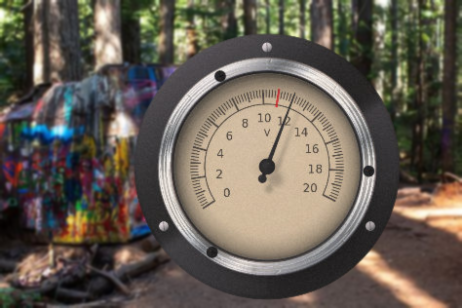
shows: value=12 unit=V
